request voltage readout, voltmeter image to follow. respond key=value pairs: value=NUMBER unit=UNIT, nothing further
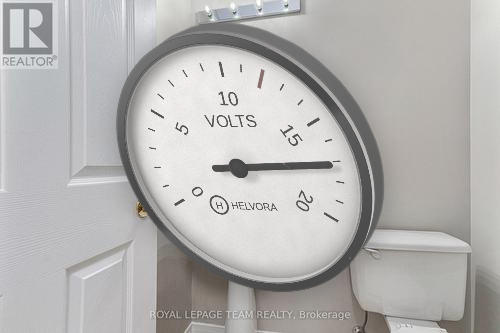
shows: value=17 unit=V
